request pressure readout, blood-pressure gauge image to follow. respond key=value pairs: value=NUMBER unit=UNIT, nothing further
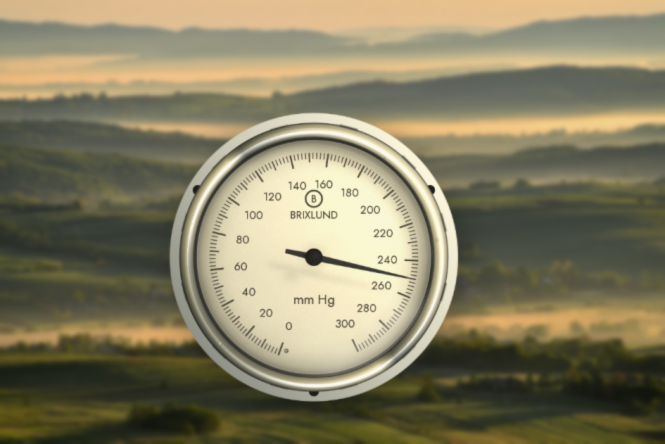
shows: value=250 unit=mmHg
